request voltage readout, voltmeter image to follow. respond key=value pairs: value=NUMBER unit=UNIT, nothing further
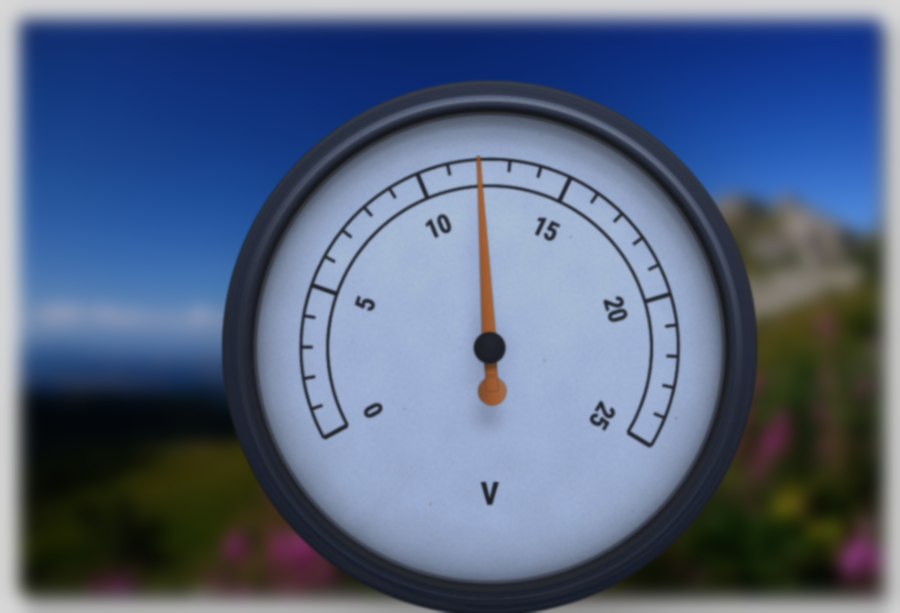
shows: value=12 unit=V
